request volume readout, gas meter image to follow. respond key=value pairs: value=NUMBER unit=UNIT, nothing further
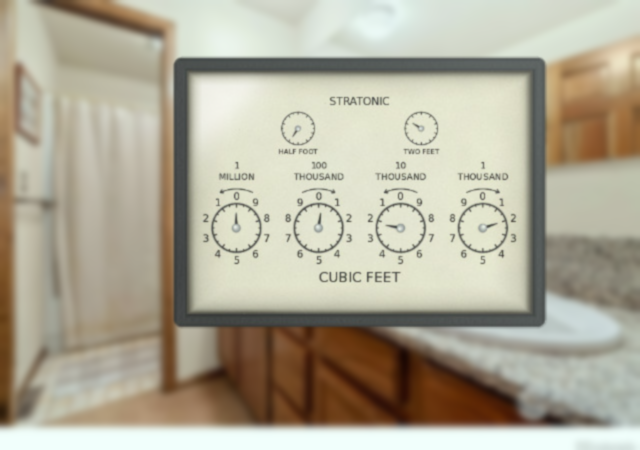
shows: value=2200 unit=ft³
